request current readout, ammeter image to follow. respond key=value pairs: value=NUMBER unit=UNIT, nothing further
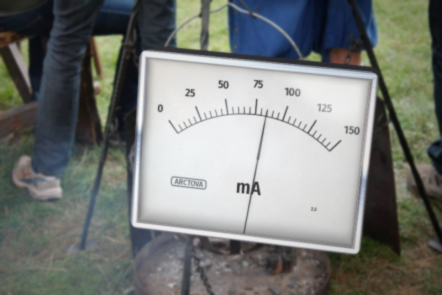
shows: value=85 unit=mA
